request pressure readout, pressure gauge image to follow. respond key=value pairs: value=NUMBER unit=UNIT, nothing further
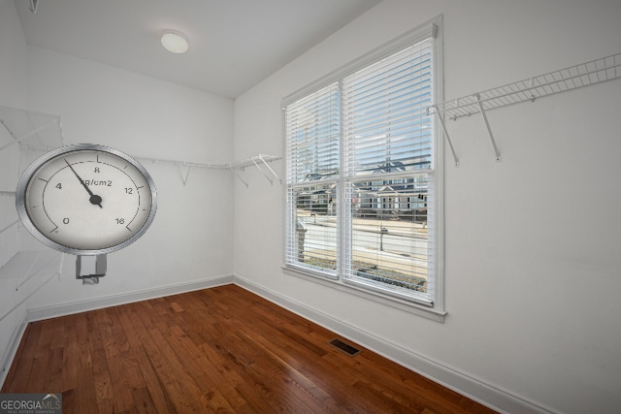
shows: value=6 unit=kg/cm²
